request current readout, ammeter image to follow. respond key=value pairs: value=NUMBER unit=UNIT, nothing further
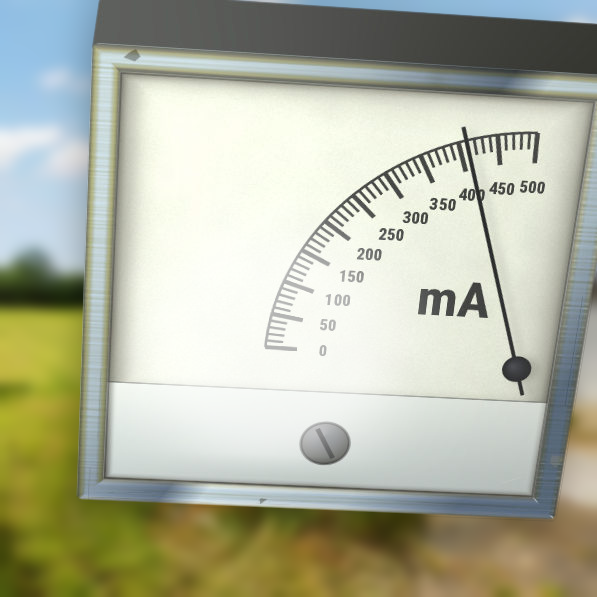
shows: value=410 unit=mA
